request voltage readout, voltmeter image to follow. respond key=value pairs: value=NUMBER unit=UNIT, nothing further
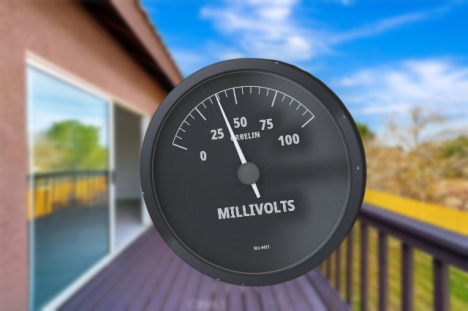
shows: value=40 unit=mV
